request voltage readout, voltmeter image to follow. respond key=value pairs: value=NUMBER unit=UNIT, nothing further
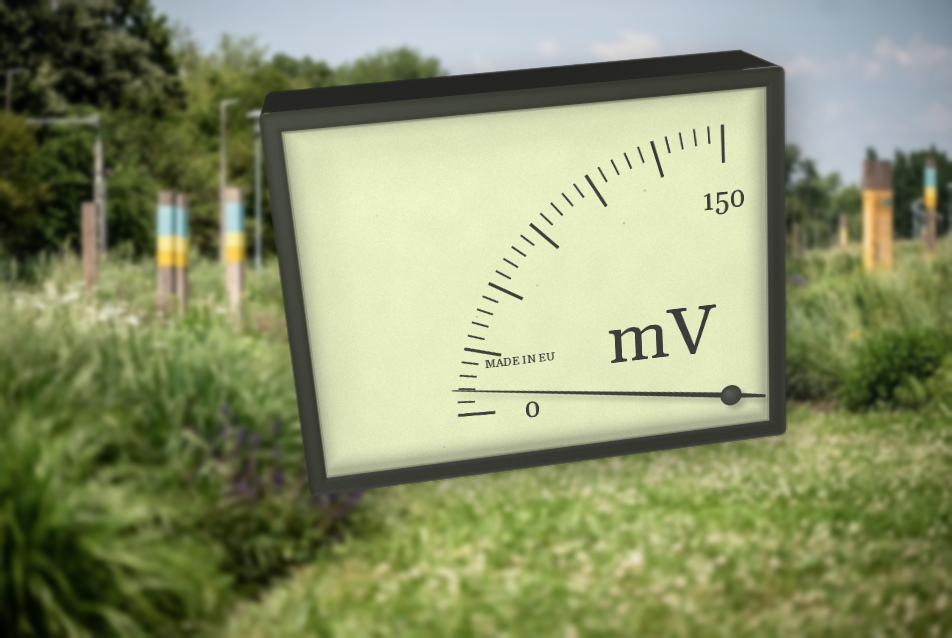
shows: value=10 unit=mV
